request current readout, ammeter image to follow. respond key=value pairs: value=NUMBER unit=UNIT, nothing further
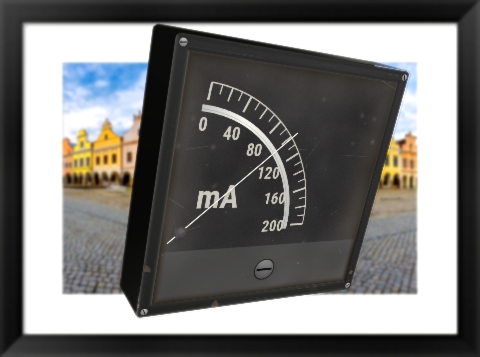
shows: value=100 unit=mA
